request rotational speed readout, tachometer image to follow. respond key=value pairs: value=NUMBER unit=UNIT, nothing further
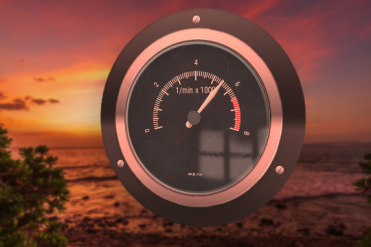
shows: value=5500 unit=rpm
